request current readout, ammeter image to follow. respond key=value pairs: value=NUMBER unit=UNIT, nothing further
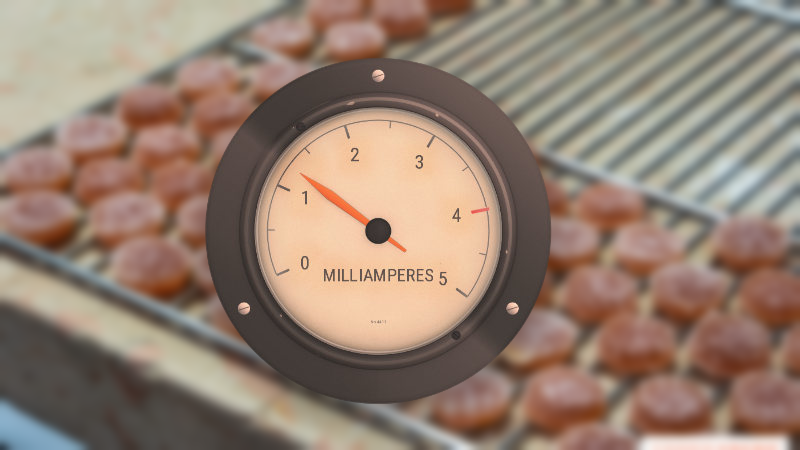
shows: value=1.25 unit=mA
